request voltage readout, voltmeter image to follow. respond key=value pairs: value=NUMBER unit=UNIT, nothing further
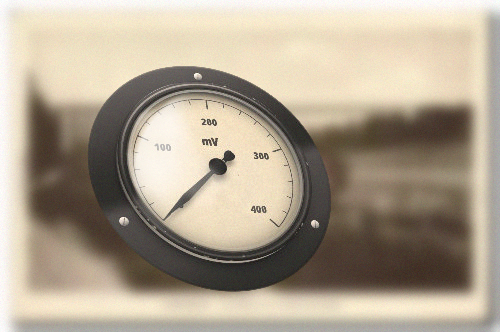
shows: value=0 unit=mV
